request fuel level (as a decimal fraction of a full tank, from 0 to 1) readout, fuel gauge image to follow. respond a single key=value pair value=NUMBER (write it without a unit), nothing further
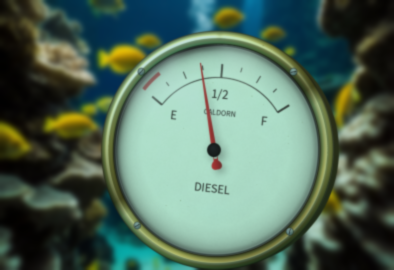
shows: value=0.375
